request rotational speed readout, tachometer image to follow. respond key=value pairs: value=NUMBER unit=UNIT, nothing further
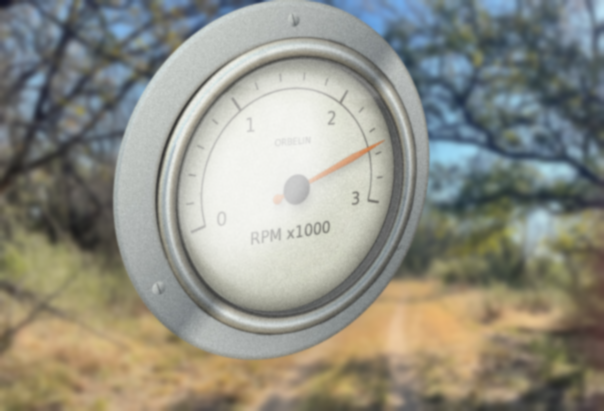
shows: value=2500 unit=rpm
